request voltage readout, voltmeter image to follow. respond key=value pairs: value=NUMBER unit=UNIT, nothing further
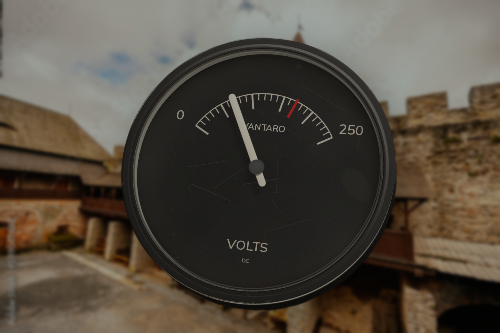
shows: value=70 unit=V
